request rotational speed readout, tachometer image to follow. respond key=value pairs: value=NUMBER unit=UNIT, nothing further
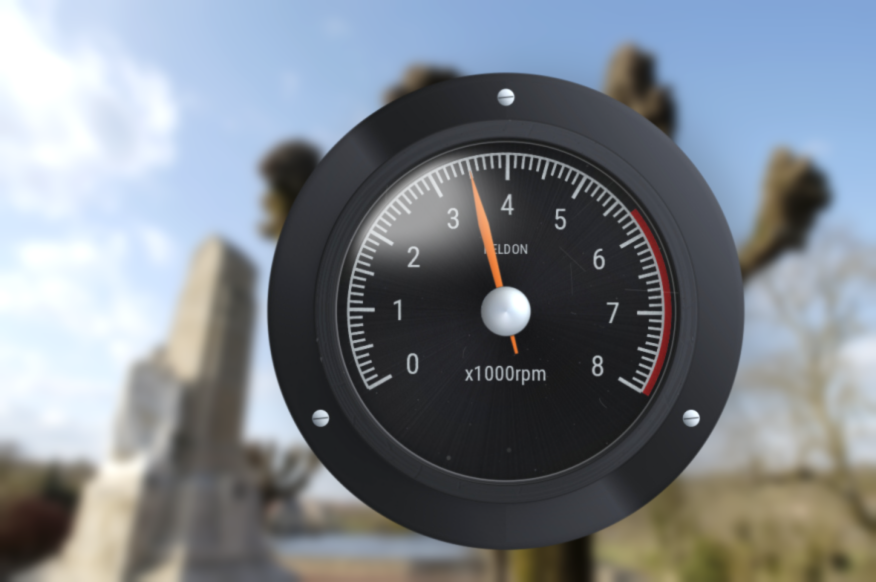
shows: value=3500 unit=rpm
